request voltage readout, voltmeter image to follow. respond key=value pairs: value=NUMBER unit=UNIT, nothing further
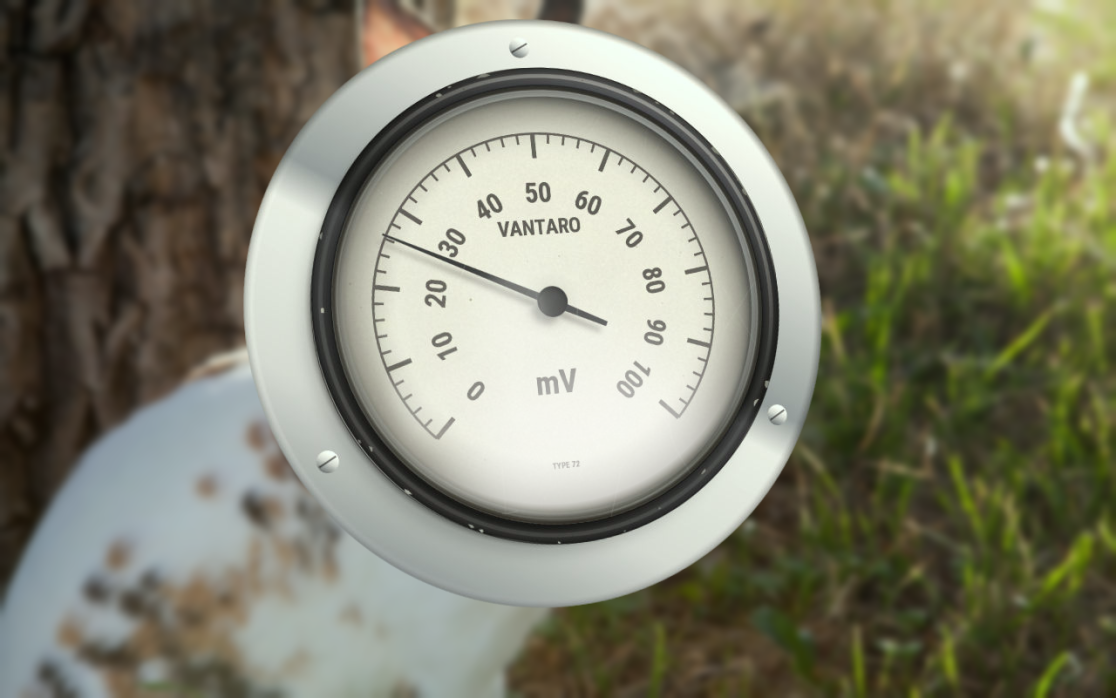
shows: value=26 unit=mV
